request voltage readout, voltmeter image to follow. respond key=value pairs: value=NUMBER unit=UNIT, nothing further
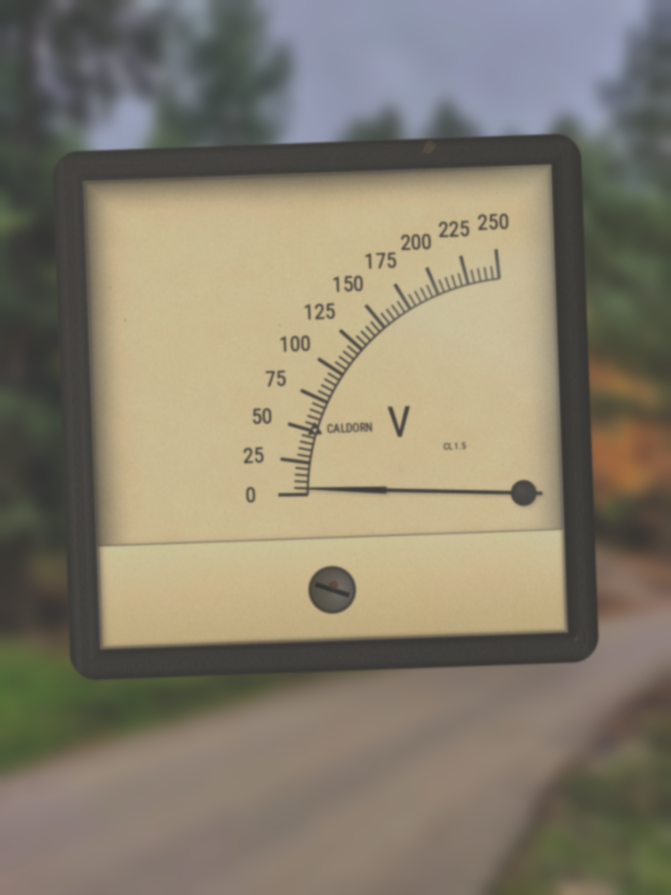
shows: value=5 unit=V
